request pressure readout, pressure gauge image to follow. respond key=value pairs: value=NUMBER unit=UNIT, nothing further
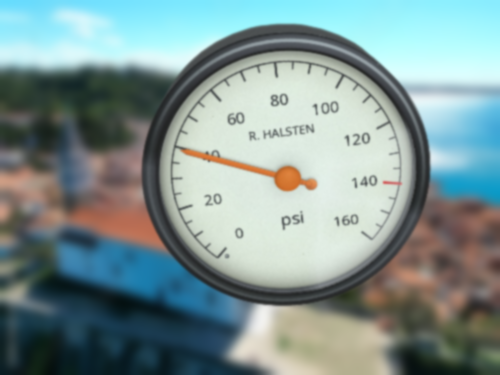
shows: value=40 unit=psi
